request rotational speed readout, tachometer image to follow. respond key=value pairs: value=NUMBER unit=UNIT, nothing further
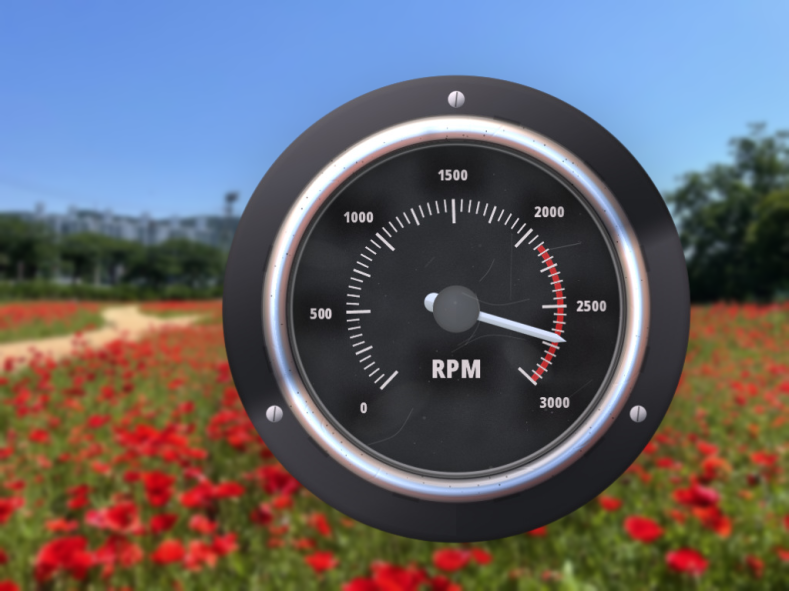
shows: value=2700 unit=rpm
